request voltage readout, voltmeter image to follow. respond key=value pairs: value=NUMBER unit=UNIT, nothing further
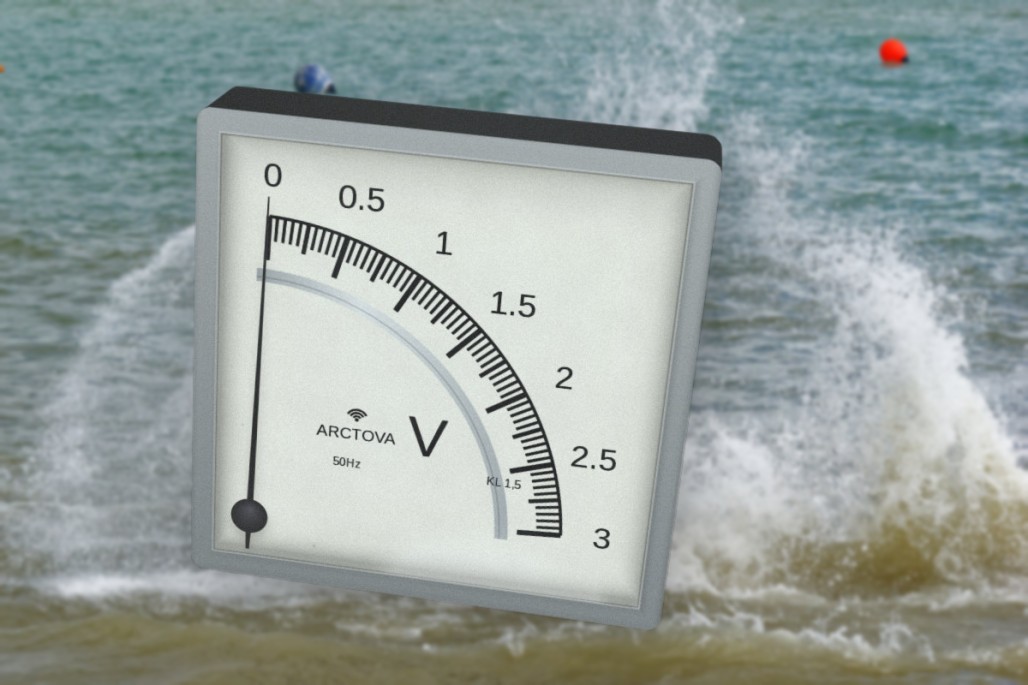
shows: value=0 unit=V
